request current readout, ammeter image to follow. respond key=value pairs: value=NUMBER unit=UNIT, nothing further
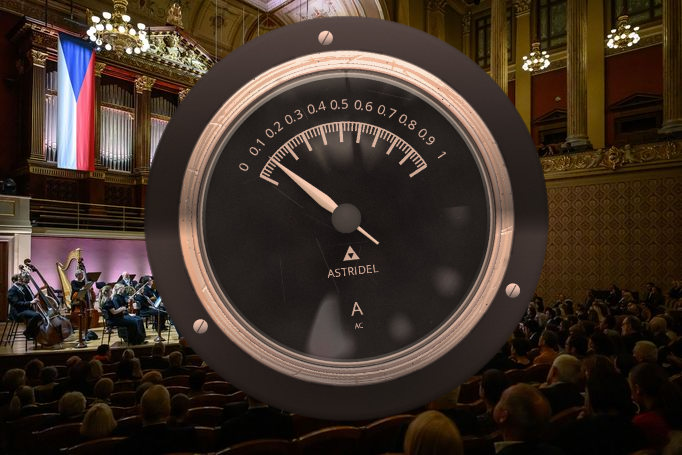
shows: value=0.1 unit=A
